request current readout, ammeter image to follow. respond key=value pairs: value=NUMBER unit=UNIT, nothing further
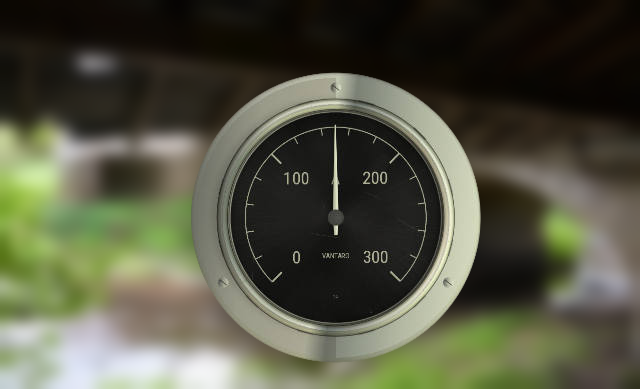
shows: value=150 unit=A
